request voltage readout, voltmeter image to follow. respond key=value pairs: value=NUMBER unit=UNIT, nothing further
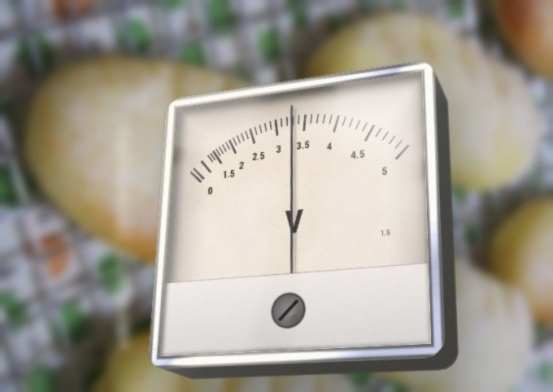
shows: value=3.3 unit=V
